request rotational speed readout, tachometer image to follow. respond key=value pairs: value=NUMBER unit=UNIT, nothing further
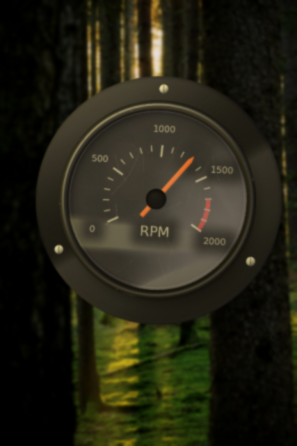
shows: value=1300 unit=rpm
